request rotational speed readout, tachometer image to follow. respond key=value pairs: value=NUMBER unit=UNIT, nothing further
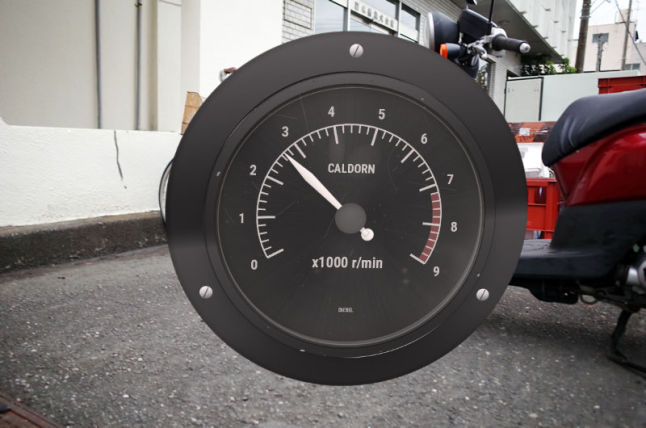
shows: value=2700 unit=rpm
